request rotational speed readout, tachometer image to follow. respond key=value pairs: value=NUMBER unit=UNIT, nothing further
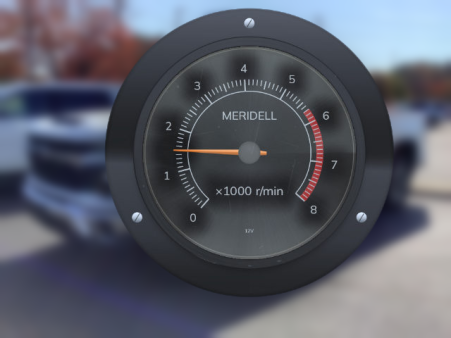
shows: value=1500 unit=rpm
